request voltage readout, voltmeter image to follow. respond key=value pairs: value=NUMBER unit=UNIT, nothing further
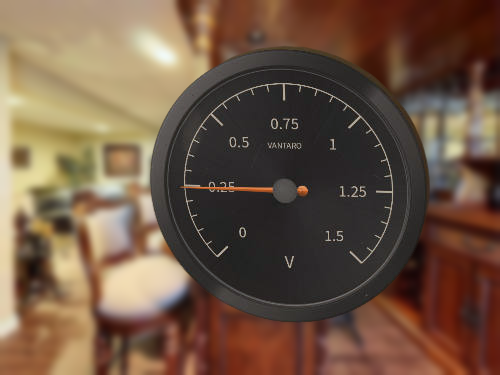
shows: value=0.25 unit=V
